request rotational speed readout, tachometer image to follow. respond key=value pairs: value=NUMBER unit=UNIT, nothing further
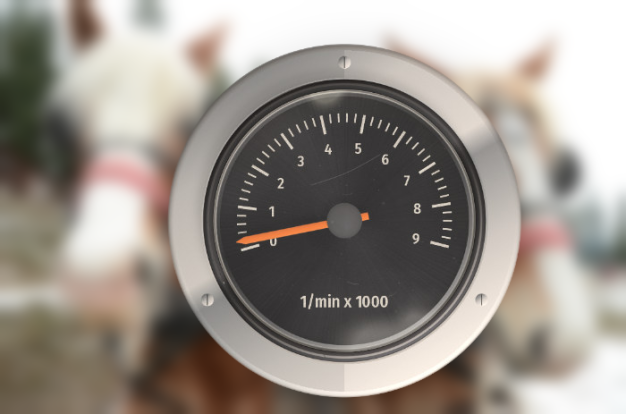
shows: value=200 unit=rpm
